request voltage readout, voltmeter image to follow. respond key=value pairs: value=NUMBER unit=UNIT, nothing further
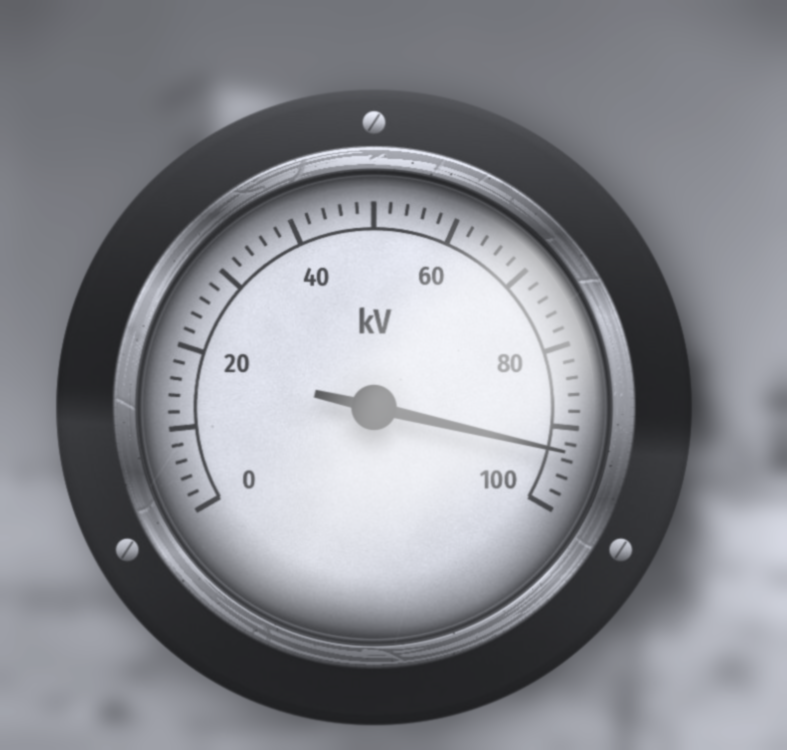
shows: value=93 unit=kV
